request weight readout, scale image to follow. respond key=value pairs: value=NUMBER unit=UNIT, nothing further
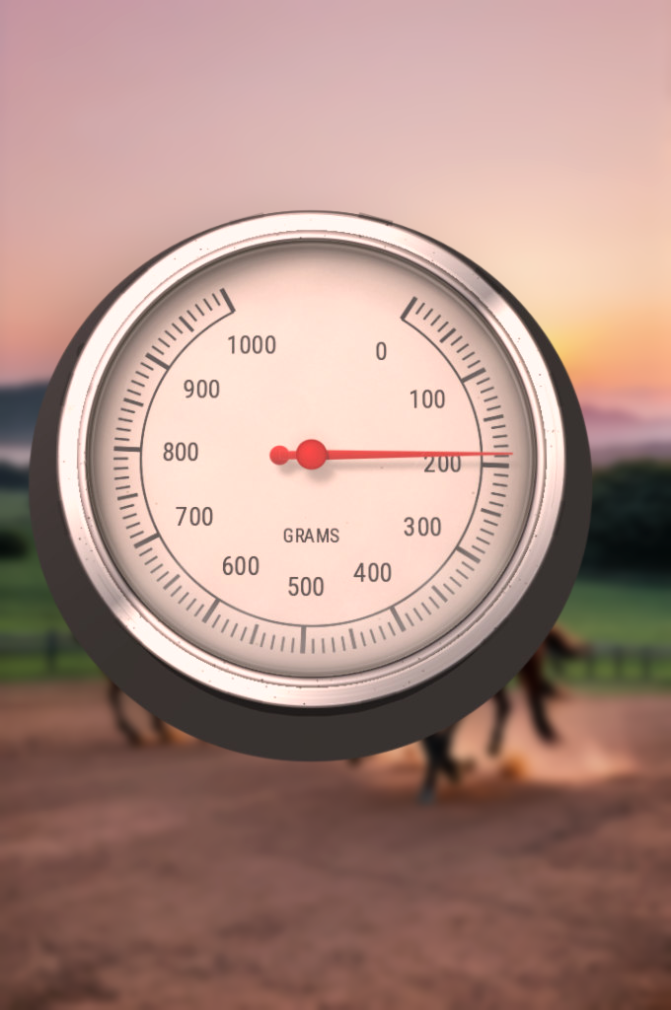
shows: value=190 unit=g
